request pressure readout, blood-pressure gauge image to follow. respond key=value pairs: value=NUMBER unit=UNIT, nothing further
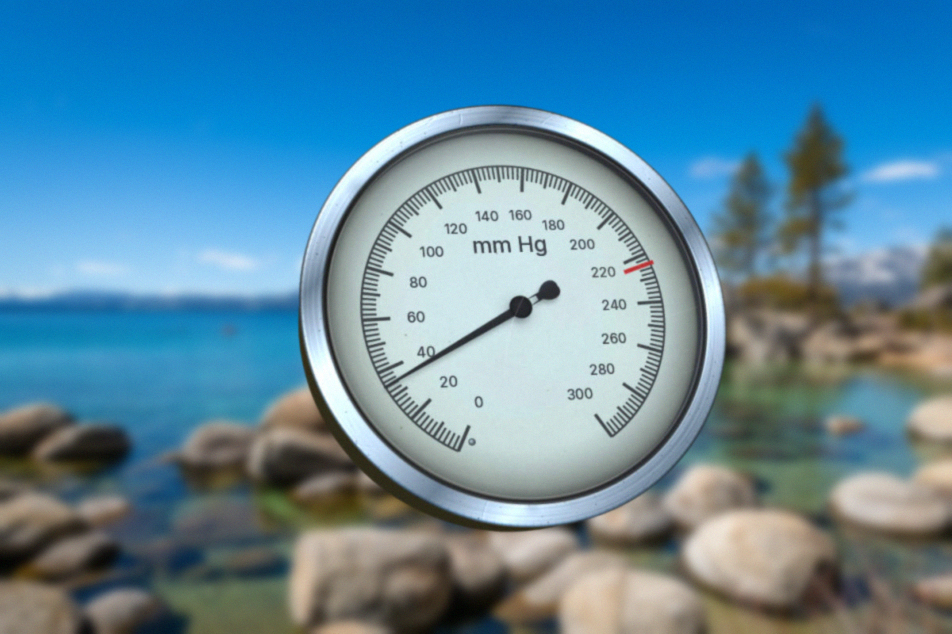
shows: value=34 unit=mmHg
